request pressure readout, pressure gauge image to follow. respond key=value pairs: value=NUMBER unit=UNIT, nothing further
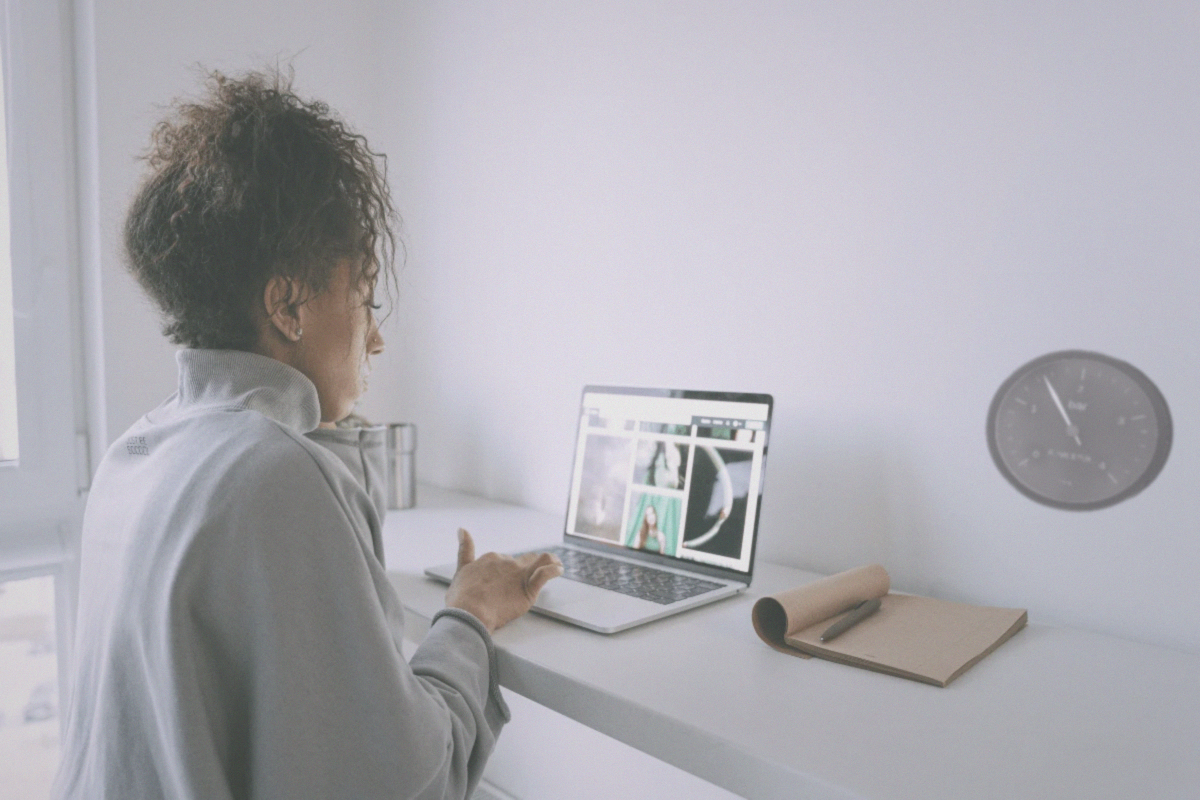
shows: value=1.5 unit=bar
